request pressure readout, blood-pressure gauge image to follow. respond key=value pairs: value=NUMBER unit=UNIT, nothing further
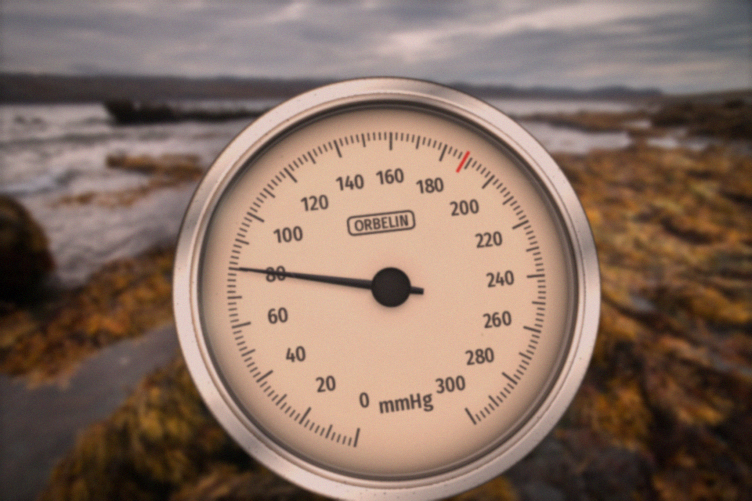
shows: value=80 unit=mmHg
